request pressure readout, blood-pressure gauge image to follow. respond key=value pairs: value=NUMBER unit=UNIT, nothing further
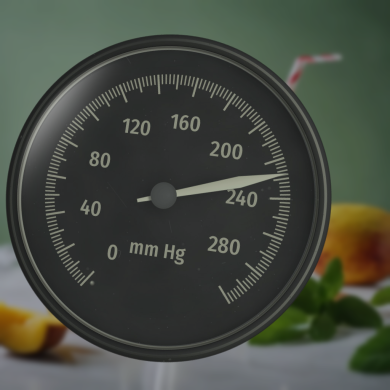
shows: value=228 unit=mmHg
